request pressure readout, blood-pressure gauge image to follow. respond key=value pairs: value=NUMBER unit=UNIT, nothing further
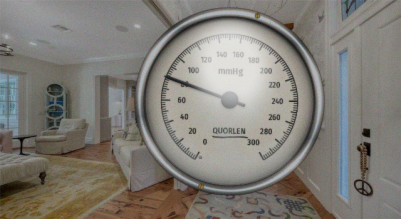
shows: value=80 unit=mmHg
